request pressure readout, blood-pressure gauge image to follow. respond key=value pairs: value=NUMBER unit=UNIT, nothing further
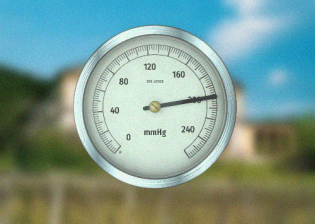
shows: value=200 unit=mmHg
